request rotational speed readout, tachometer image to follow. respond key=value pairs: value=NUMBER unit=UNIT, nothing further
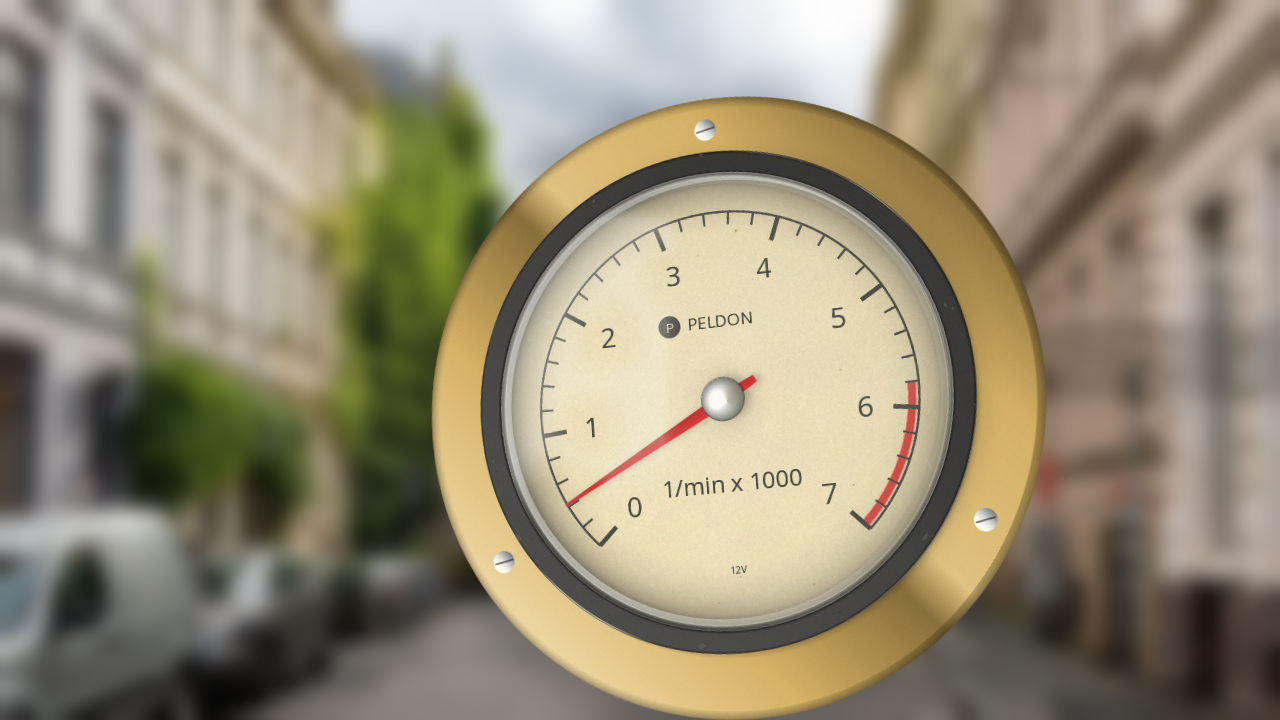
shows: value=400 unit=rpm
